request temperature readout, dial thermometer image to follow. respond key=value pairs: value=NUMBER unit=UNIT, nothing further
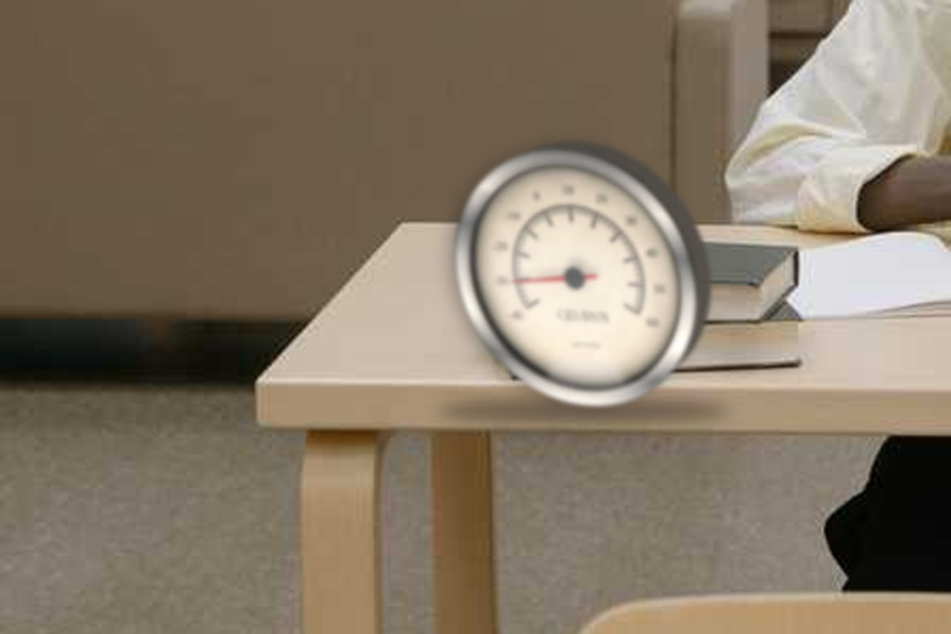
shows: value=-30 unit=°C
